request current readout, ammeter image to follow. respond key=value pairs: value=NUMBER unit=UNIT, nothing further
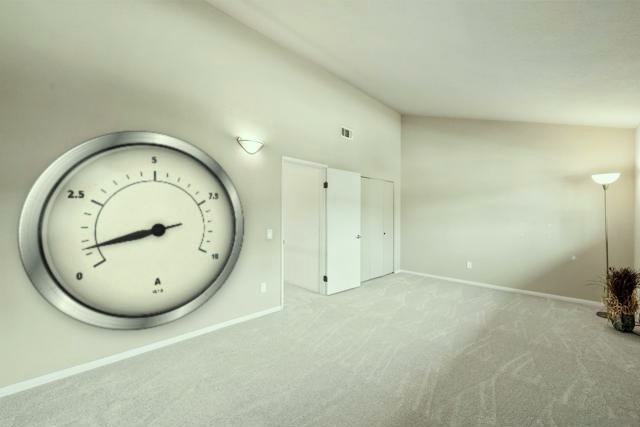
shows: value=0.75 unit=A
